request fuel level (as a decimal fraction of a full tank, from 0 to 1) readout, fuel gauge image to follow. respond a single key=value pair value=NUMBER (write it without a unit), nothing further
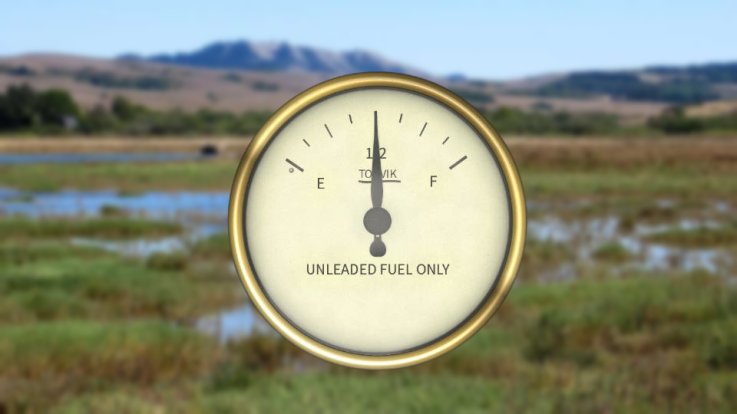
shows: value=0.5
